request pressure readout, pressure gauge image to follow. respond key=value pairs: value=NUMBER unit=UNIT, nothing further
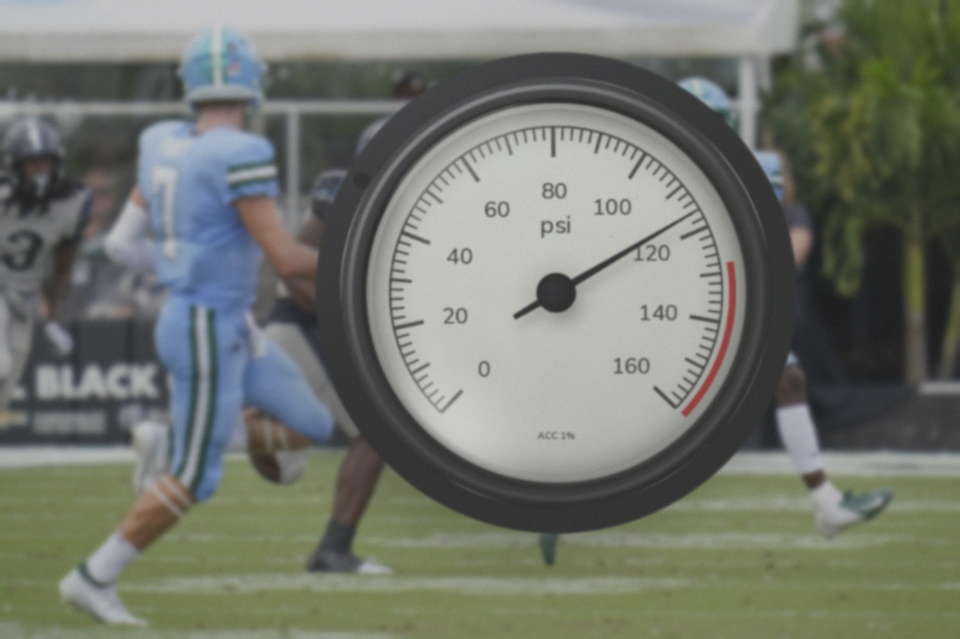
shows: value=116 unit=psi
